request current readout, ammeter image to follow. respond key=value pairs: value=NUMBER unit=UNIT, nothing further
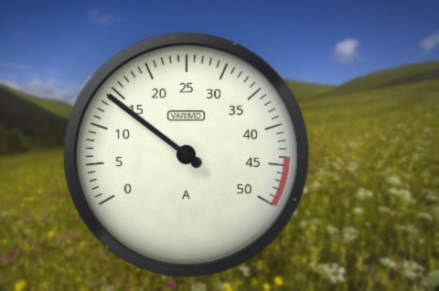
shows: value=14 unit=A
